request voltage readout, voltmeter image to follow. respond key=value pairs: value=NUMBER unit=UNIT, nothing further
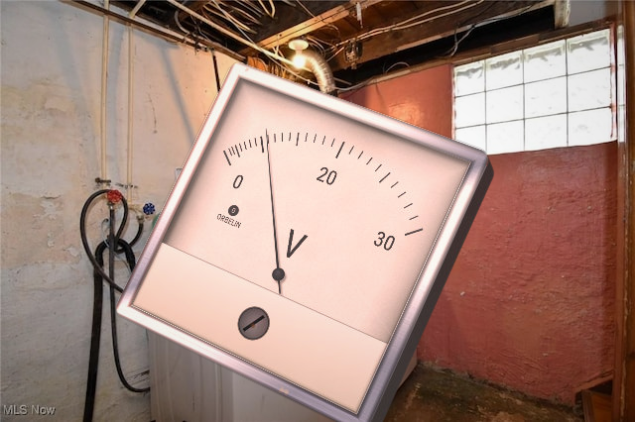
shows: value=11 unit=V
